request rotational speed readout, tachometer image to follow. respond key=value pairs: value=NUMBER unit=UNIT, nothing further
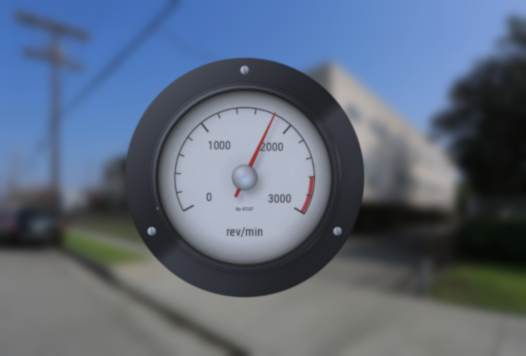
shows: value=1800 unit=rpm
